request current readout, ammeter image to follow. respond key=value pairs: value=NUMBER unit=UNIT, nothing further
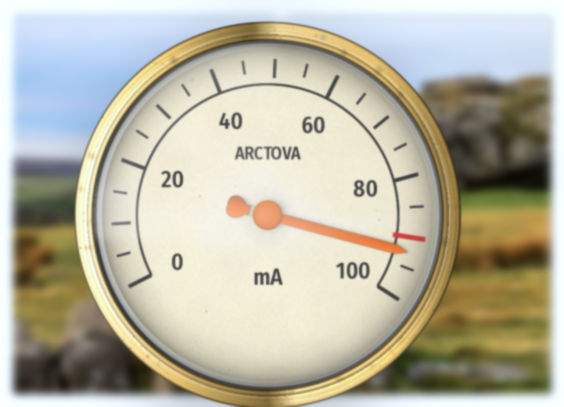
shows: value=92.5 unit=mA
